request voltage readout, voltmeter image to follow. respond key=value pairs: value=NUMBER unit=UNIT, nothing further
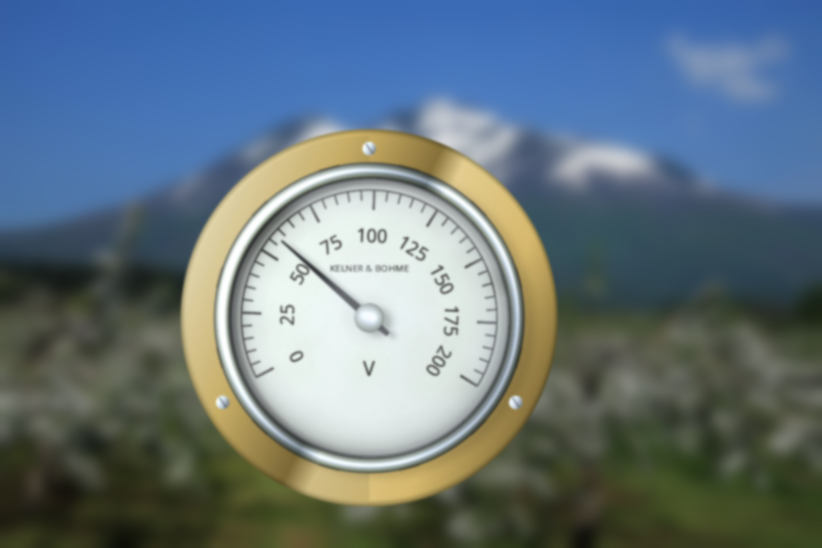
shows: value=57.5 unit=V
